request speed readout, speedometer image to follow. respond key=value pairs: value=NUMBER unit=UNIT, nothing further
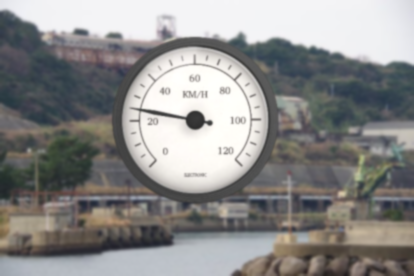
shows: value=25 unit=km/h
